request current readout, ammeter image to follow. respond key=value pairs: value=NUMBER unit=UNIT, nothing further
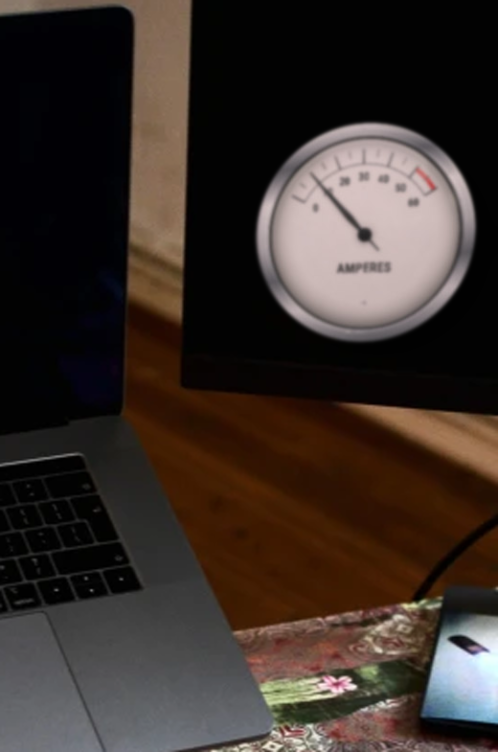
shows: value=10 unit=A
